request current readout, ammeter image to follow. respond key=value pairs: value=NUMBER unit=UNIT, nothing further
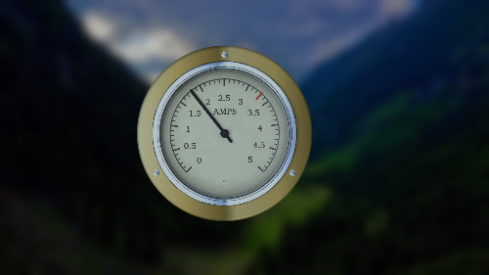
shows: value=1.8 unit=A
